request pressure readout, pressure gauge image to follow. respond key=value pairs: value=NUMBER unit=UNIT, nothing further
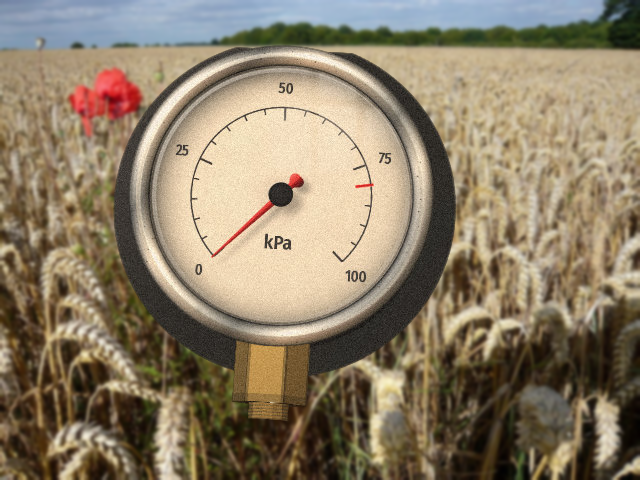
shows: value=0 unit=kPa
